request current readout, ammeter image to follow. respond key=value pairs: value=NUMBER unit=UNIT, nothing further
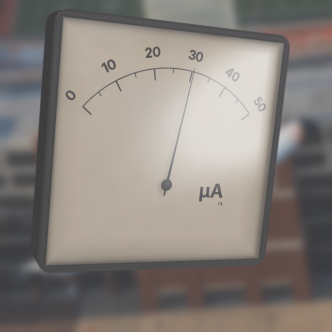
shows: value=30 unit=µA
